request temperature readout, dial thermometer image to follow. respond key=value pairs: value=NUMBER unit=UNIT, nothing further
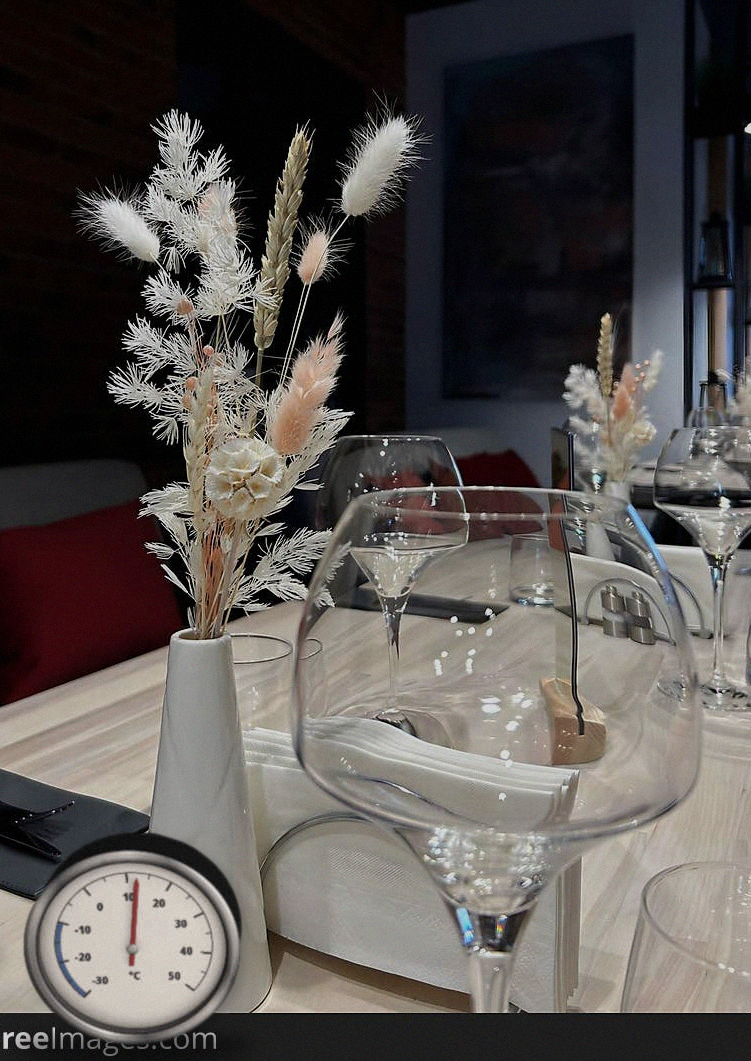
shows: value=12.5 unit=°C
